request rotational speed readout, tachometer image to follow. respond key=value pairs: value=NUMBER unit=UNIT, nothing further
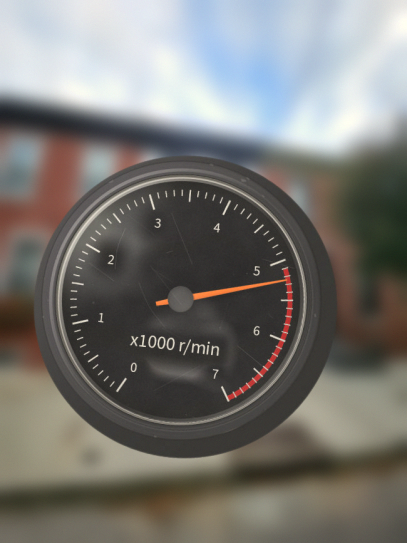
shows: value=5250 unit=rpm
